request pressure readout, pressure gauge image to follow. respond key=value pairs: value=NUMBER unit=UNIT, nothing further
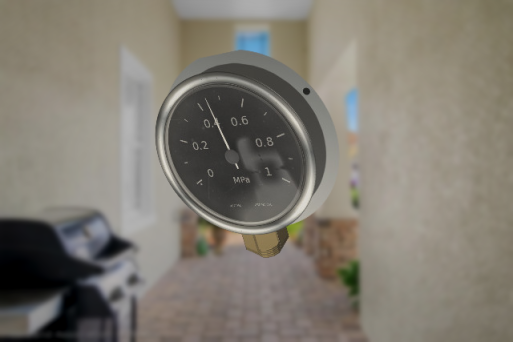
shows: value=0.45 unit=MPa
